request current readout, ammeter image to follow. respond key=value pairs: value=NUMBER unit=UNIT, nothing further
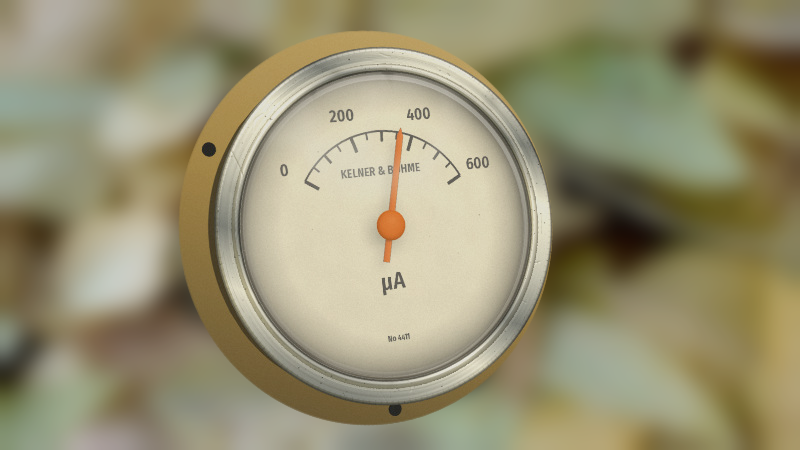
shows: value=350 unit=µA
